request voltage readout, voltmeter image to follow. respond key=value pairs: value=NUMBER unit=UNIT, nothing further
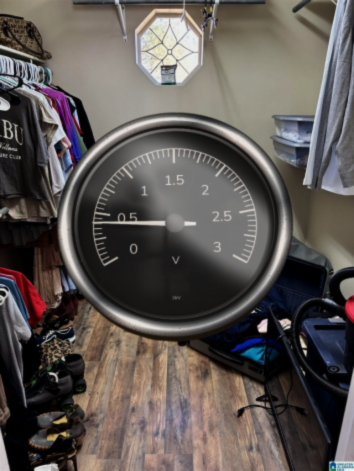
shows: value=0.4 unit=V
